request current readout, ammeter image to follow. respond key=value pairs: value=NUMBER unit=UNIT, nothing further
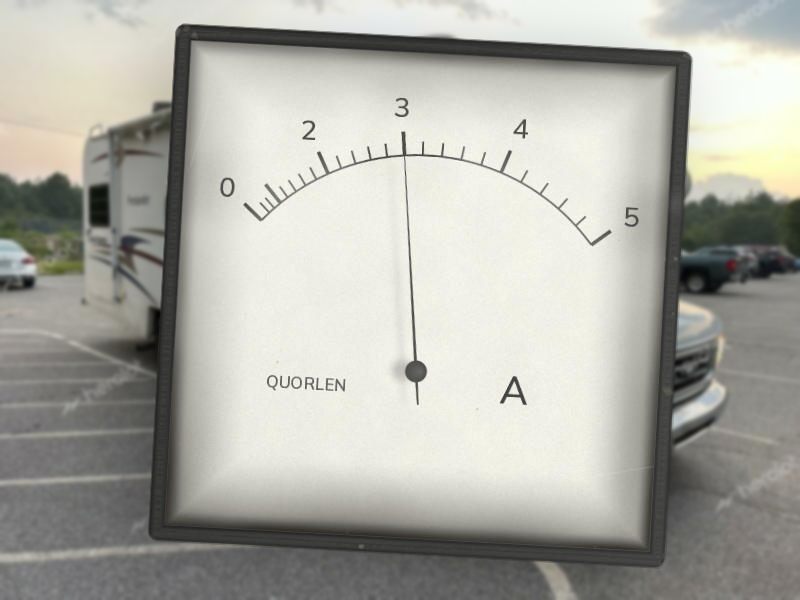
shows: value=3 unit=A
